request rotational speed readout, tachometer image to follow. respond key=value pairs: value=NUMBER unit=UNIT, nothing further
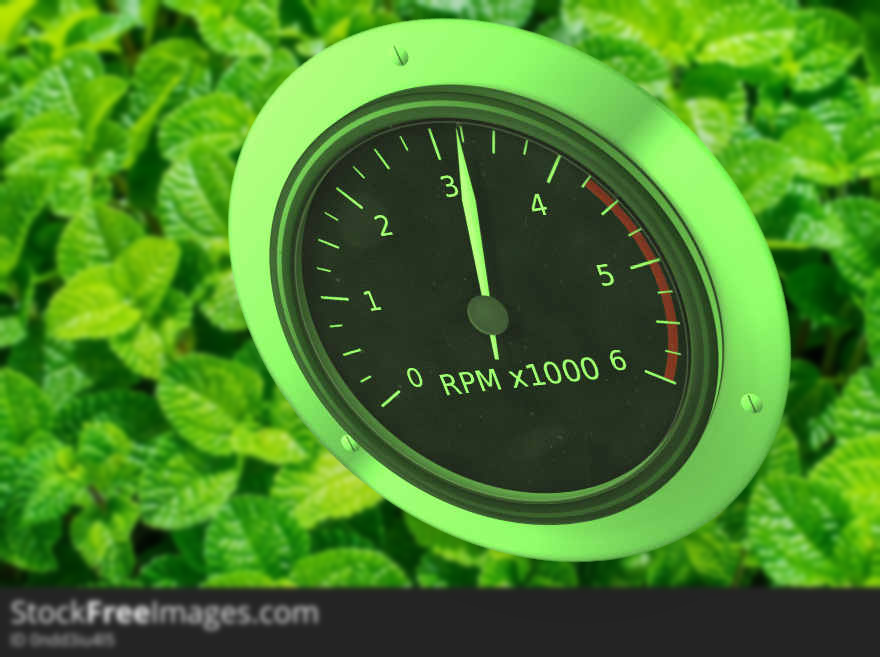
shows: value=3250 unit=rpm
